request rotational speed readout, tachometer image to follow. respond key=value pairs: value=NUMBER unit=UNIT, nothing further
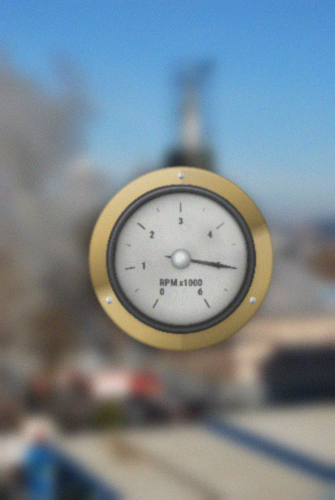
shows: value=5000 unit=rpm
